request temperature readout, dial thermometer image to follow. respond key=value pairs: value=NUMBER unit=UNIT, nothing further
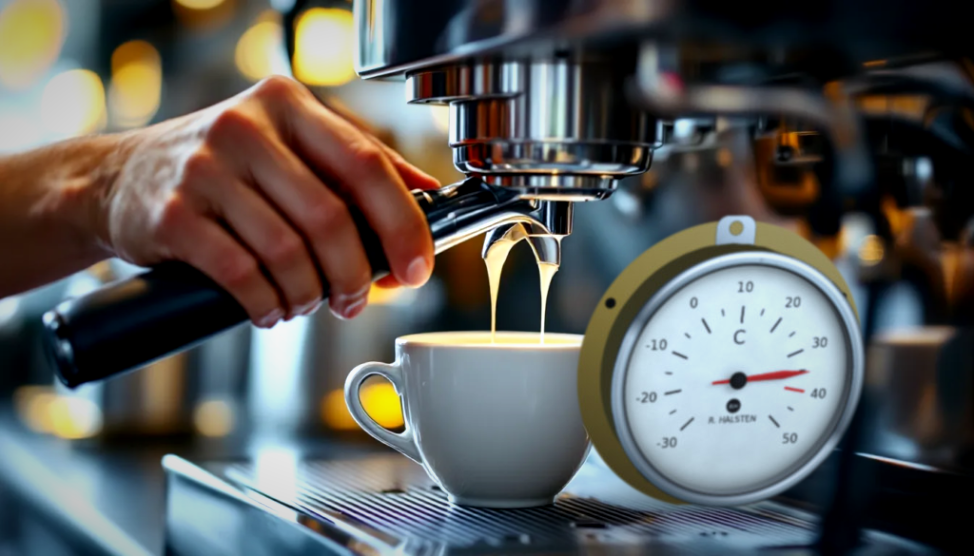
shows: value=35 unit=°C
